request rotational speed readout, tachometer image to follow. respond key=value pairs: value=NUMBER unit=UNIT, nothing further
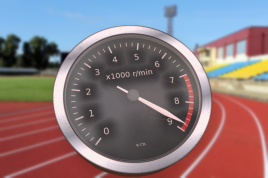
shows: value=8800 unit=rpm
